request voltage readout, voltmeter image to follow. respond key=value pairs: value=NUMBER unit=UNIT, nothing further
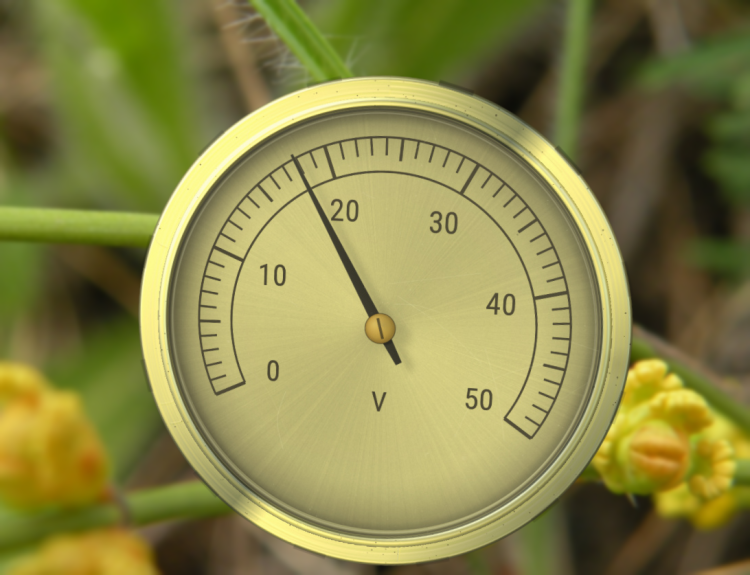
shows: value=18 unit=V
